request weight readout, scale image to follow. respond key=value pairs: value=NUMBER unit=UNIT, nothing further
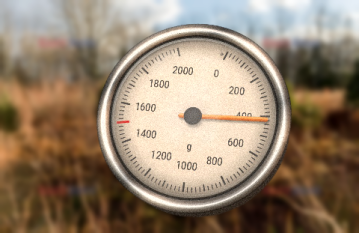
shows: value=420 unit=g
